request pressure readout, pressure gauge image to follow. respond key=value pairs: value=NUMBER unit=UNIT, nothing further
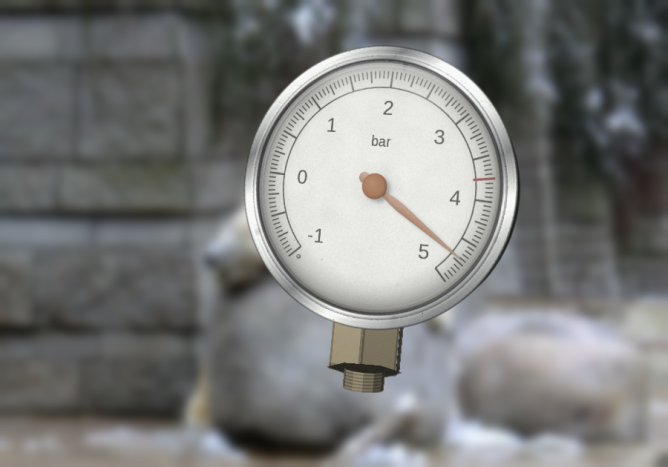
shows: value=4.7 unit=bar
